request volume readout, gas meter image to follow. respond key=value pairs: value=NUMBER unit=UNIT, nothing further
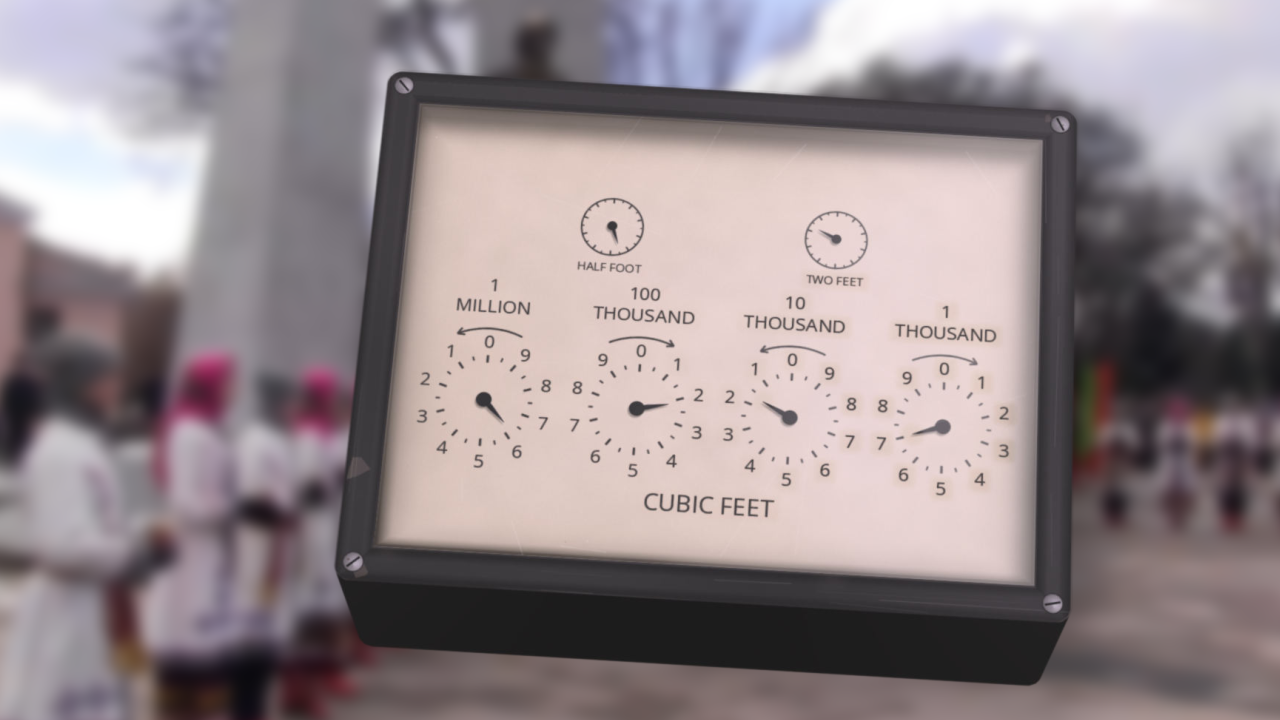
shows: value=621700 unit=ft³
